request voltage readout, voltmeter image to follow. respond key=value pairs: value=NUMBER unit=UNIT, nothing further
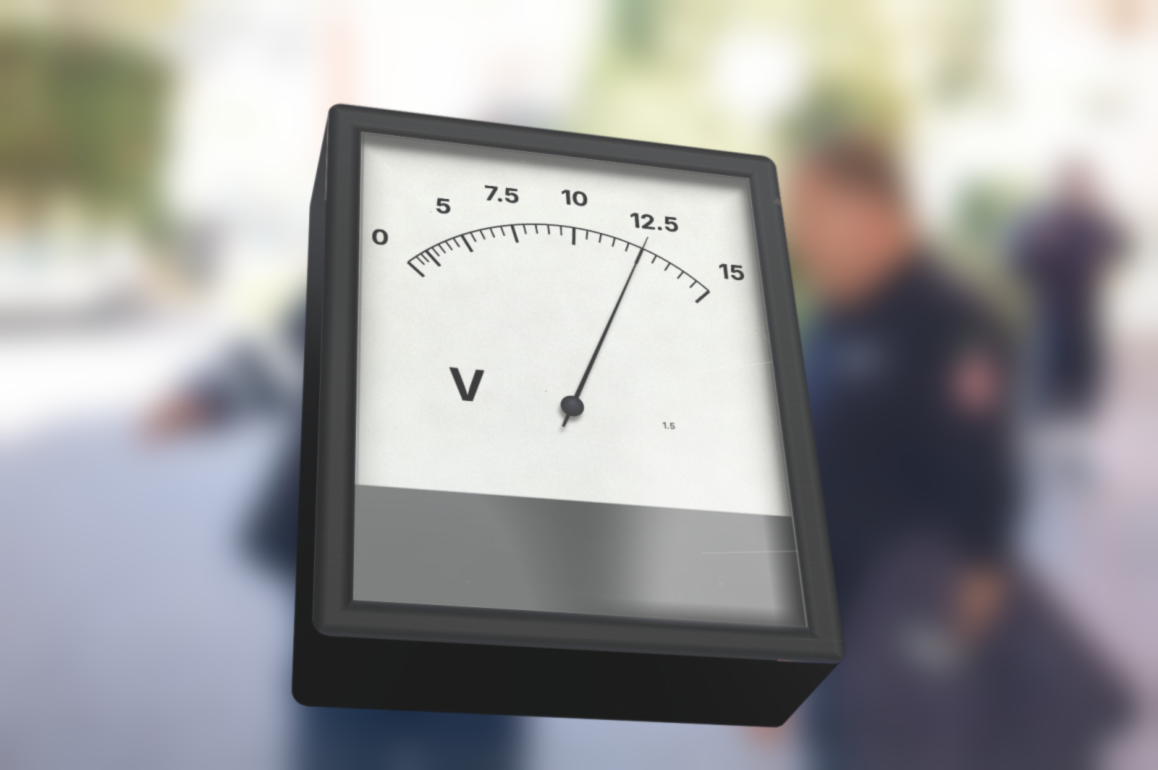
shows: value=12.5 unit=V
